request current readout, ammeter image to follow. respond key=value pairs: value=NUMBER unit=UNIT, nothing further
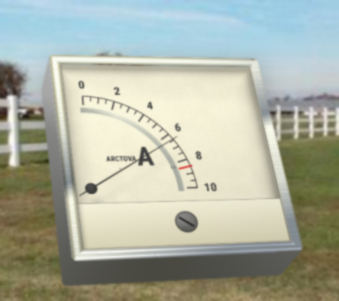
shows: value=6.5 unit=A
